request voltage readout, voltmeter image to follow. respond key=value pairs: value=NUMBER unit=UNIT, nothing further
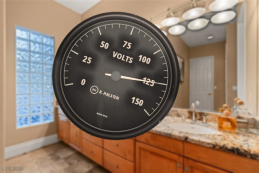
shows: value=125 unit=V
